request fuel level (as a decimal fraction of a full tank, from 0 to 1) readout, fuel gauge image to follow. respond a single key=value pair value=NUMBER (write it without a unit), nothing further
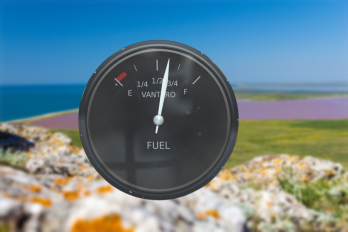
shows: value=0.625
